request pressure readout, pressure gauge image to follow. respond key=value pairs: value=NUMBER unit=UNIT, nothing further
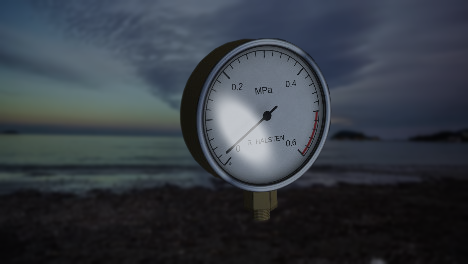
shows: value=0.02 unit=MPa
